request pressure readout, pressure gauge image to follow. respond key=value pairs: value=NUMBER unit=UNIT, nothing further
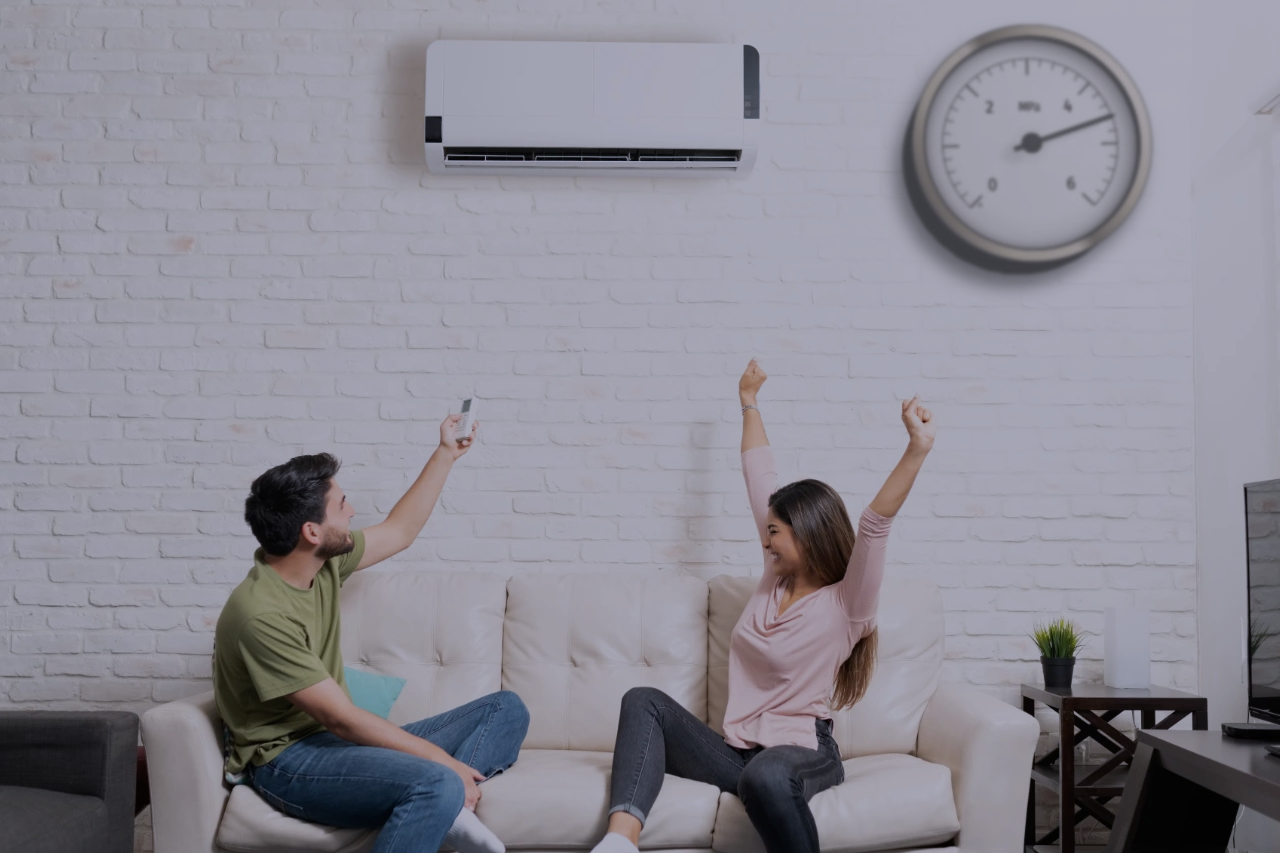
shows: value=4.6 unit=MPa
